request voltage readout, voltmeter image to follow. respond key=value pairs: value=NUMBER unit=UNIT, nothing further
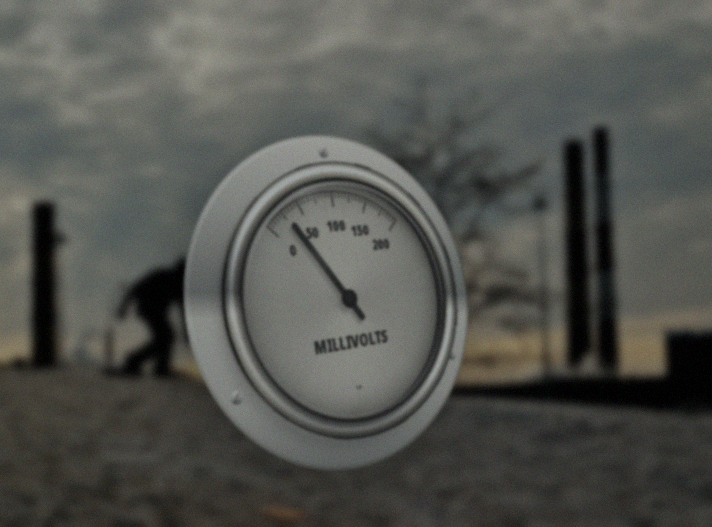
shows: value=25 unit=mV
